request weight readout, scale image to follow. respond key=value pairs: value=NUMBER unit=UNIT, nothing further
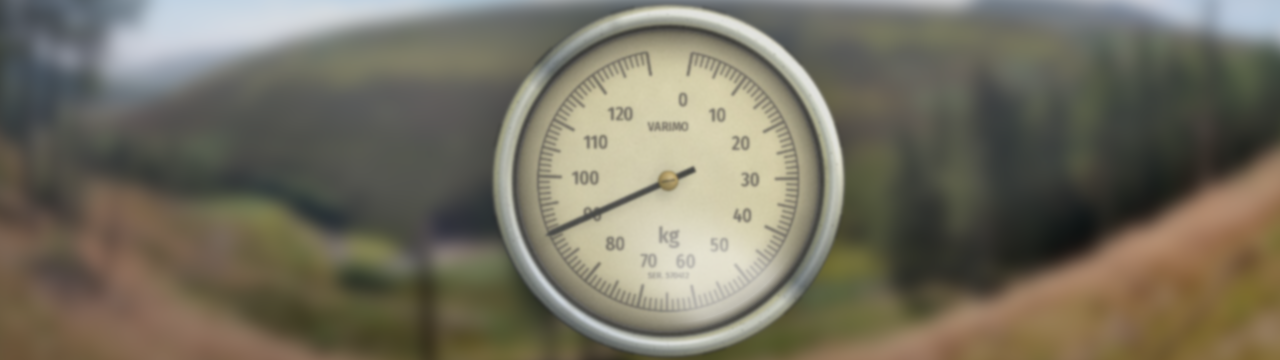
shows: value=90 unit=kg
